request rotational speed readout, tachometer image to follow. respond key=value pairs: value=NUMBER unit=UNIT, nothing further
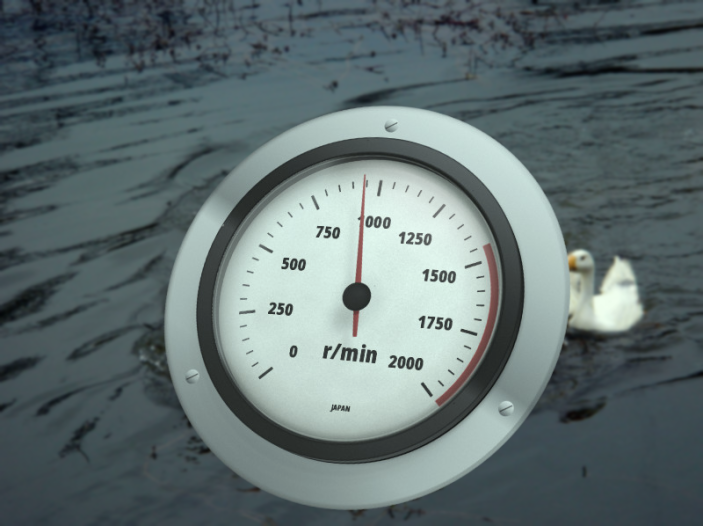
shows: value=950 unit=rpm
